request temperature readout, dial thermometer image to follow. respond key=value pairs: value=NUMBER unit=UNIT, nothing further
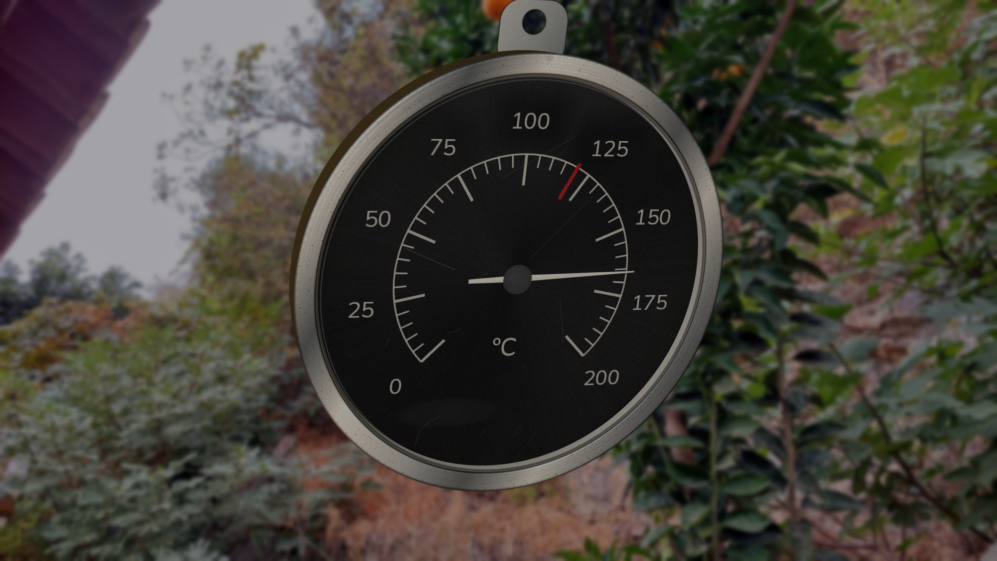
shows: value=165 unit=°C
